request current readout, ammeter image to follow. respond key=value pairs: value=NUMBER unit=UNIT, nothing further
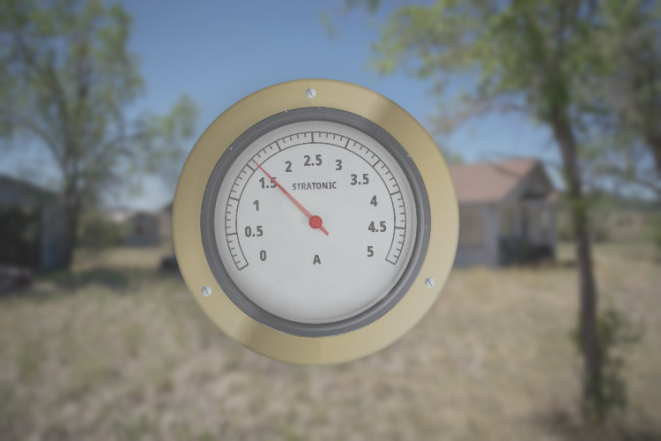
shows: value=1.6 unit=A
